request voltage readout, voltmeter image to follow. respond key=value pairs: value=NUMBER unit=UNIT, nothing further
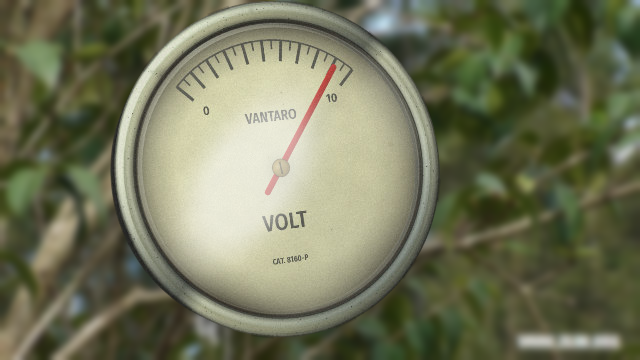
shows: value=9 unit=V
